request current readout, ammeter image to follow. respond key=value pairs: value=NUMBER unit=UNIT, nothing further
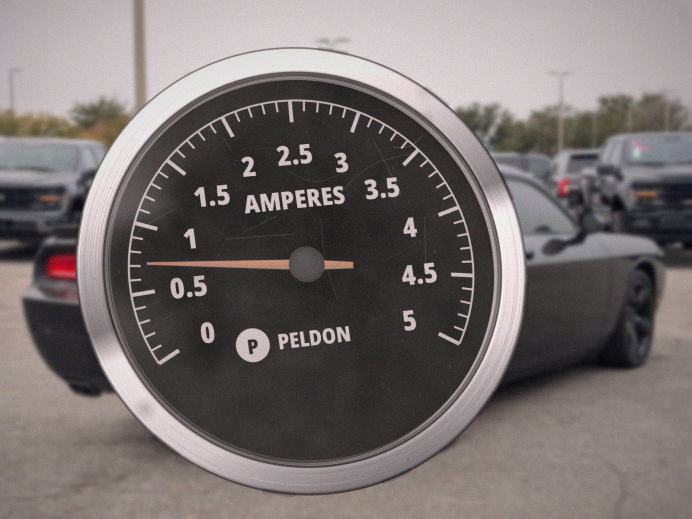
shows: value=0.7 unit=A
